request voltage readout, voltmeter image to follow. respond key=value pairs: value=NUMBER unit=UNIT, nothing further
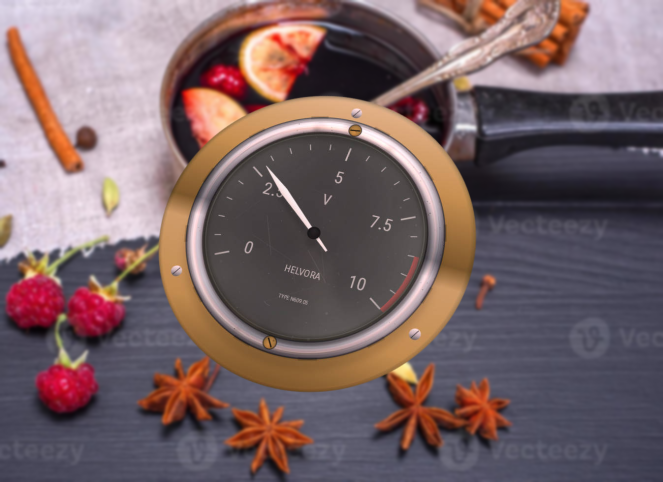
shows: value=2.75 unit=V
